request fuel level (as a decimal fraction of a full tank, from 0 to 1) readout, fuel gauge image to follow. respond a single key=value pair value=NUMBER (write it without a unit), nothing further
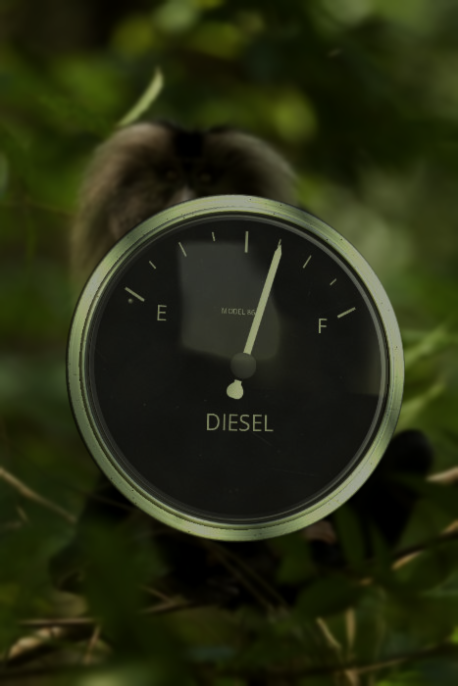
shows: value=0.625
